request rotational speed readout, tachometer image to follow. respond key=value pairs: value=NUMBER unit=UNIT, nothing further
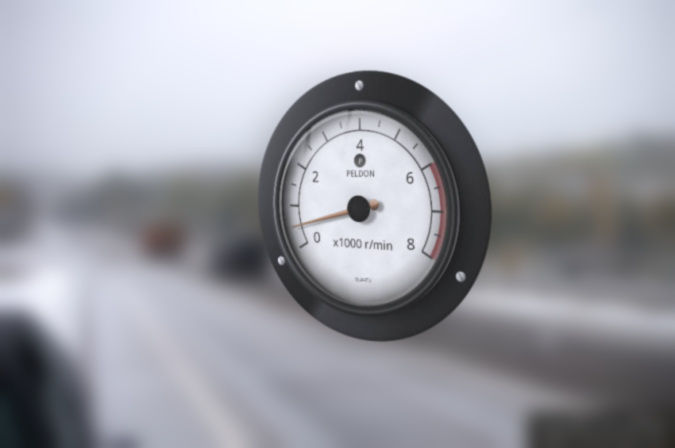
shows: value=500 unit=rpm
